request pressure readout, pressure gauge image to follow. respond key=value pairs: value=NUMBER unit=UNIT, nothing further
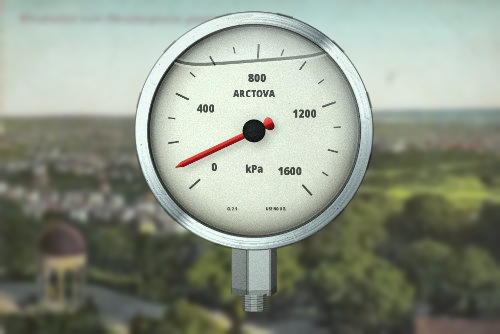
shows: value=100 unit=kPa
